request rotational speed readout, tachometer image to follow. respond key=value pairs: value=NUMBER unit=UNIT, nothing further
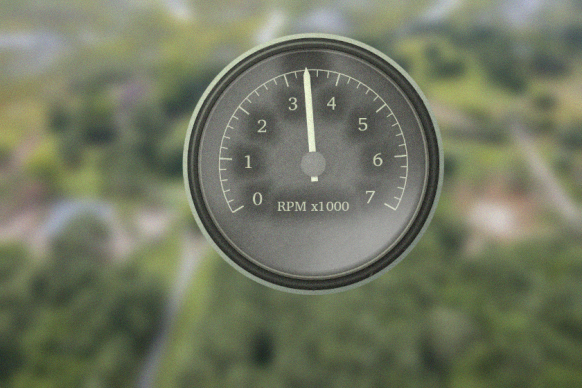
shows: value=3400 unit=rpm
